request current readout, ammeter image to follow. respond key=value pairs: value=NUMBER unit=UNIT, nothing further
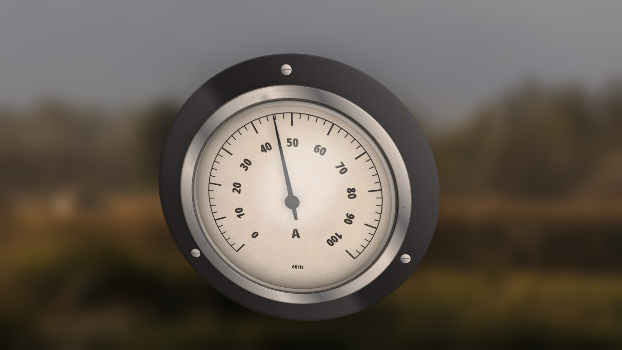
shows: value=46 unit=A
